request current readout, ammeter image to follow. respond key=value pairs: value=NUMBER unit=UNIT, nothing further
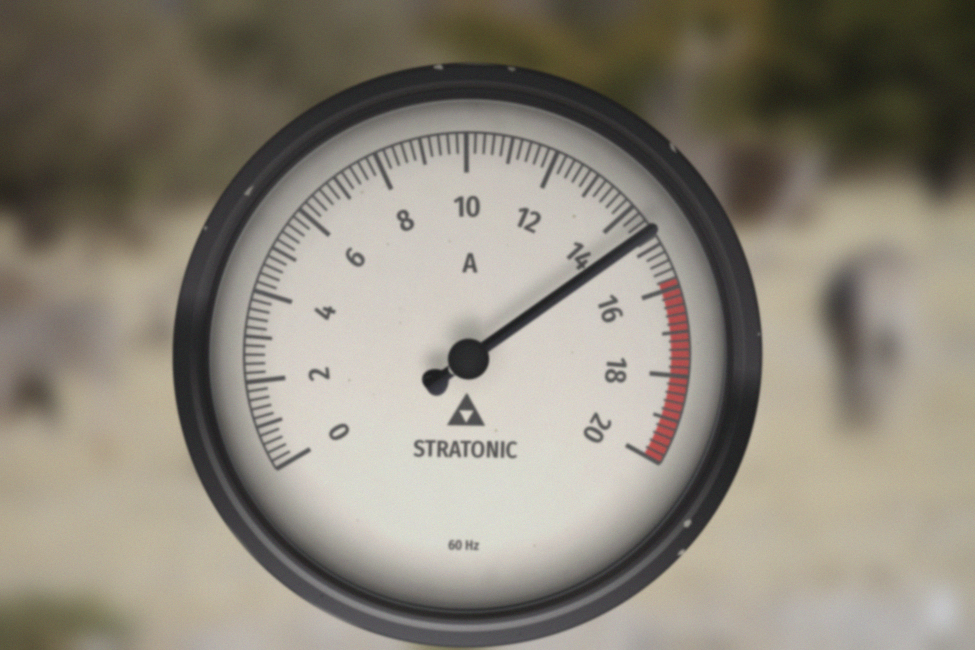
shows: value=14.6 unit=A
